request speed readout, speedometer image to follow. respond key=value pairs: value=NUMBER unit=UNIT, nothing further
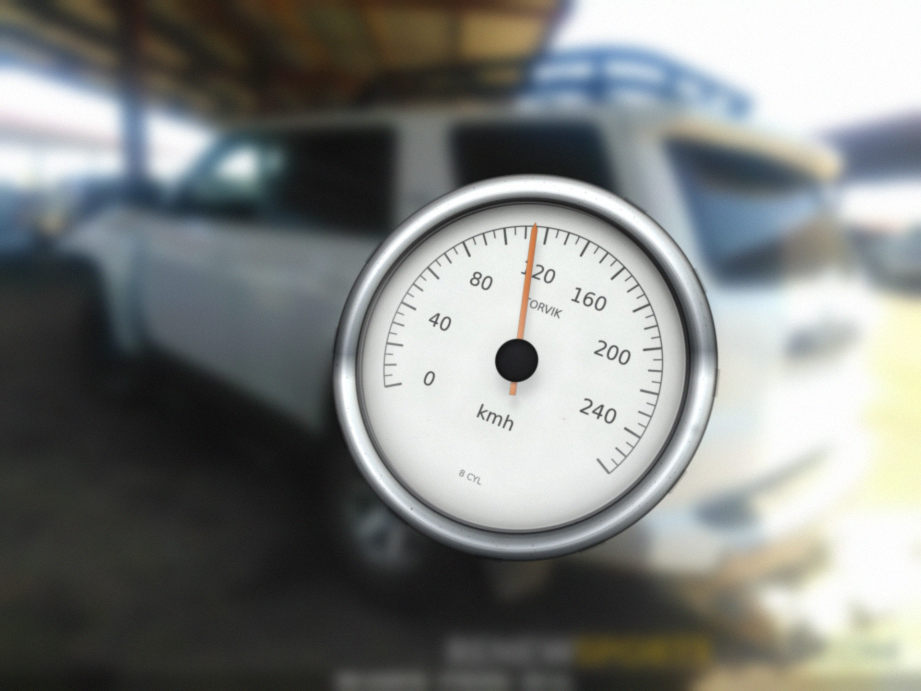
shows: value=115 unit=km/h
